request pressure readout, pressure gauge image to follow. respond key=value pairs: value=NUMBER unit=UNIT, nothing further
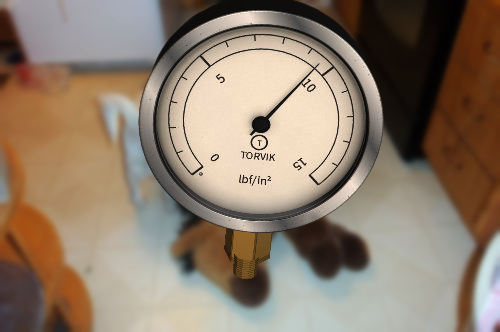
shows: value=9.5 unit=psi
